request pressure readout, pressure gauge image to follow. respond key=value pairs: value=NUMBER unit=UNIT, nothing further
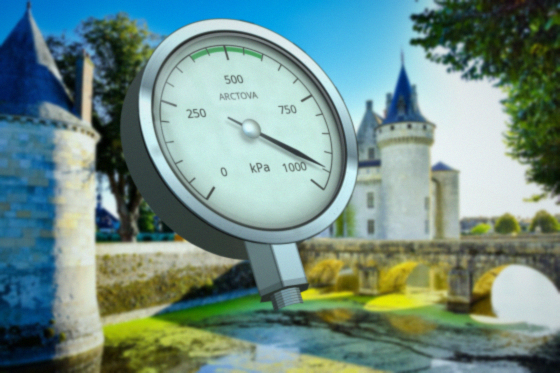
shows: value=950 unit=kPa
